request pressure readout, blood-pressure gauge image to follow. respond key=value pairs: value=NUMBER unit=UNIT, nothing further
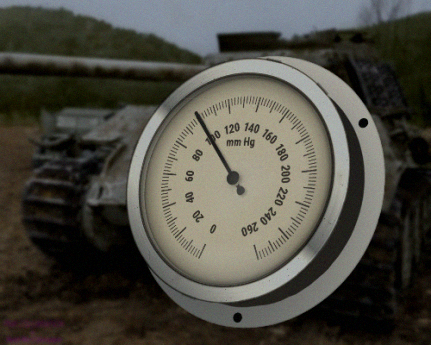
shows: value=100 unit=mmHg
